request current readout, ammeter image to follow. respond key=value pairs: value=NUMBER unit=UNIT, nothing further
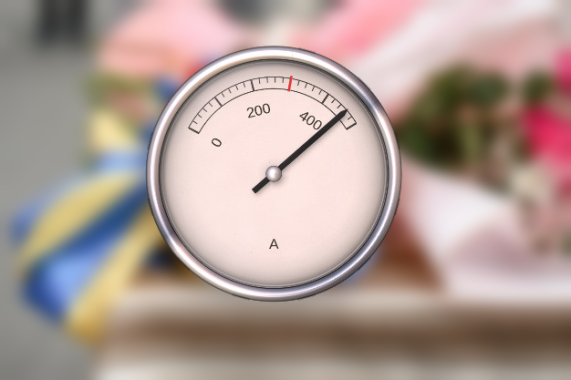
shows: value=460 unit=A
